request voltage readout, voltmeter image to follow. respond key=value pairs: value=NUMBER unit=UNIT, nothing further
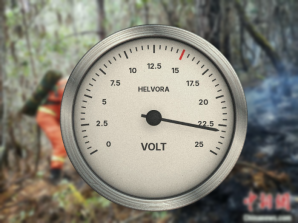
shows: value=23 unit=V
